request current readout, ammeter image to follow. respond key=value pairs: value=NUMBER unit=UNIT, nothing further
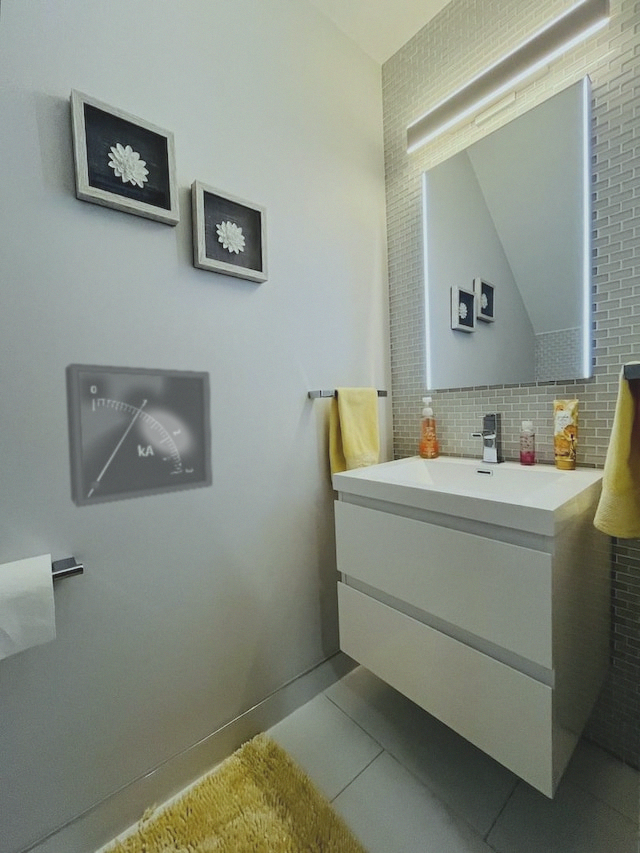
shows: value=1 unit=kA
